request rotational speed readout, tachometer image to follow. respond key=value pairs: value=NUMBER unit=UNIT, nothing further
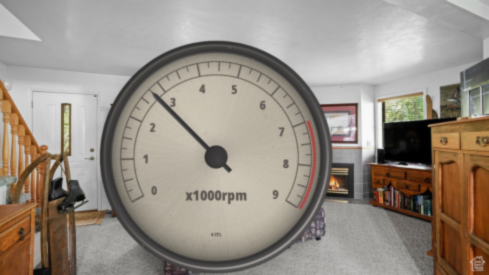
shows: value=2750 unit=rpm
